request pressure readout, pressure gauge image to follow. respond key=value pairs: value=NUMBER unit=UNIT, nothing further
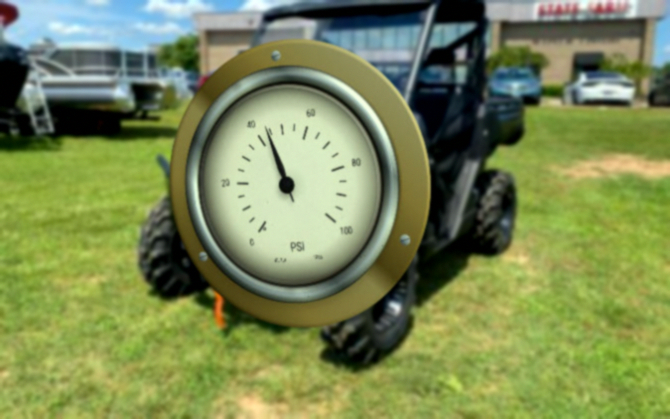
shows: value=45 unit=psi
